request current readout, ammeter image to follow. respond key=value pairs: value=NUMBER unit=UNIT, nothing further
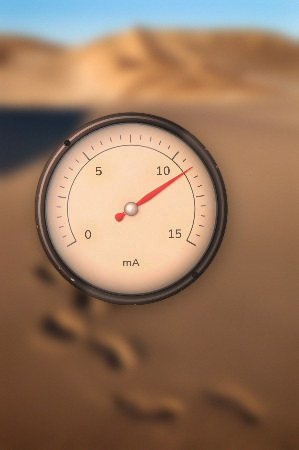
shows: value=11 unit=mA
